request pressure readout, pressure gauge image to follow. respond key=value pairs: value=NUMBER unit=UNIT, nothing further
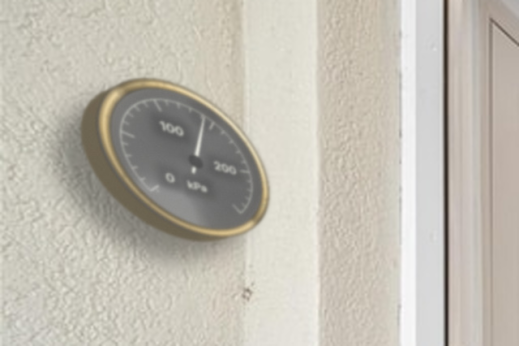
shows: value=140 unit=kPa
